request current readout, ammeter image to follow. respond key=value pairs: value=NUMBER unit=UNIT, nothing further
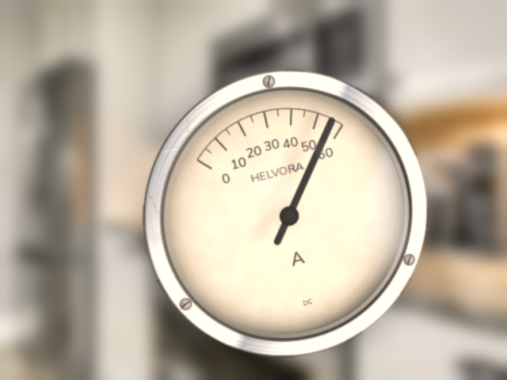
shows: value=55 unit=A
